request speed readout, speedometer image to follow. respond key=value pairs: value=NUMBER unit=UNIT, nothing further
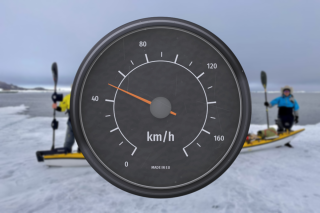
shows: value=50 unit=km/h
